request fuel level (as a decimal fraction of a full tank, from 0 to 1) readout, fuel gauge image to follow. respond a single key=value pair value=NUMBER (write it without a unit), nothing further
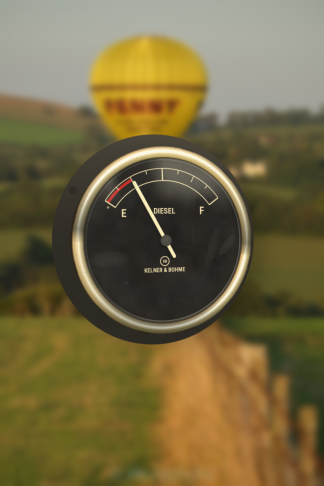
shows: value=0.25
